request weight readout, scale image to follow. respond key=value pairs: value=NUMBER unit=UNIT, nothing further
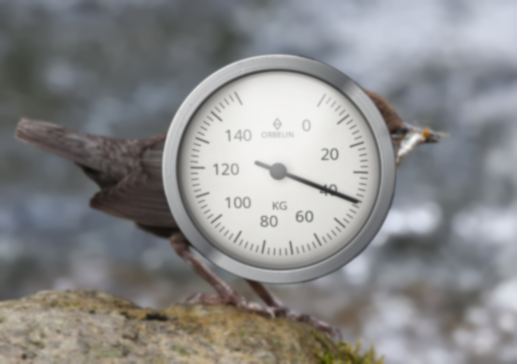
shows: value=40 unit=kg
